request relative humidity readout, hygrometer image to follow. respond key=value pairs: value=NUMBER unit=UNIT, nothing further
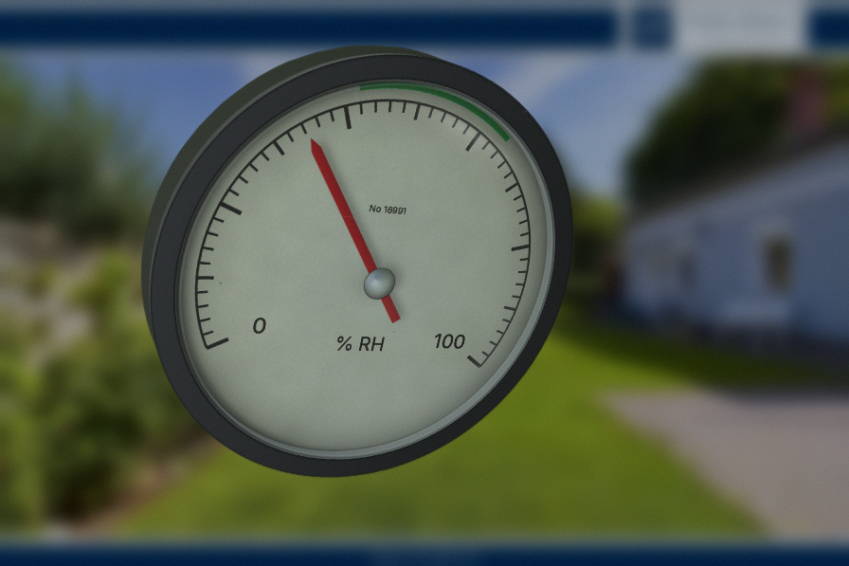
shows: value=34 unit=%
